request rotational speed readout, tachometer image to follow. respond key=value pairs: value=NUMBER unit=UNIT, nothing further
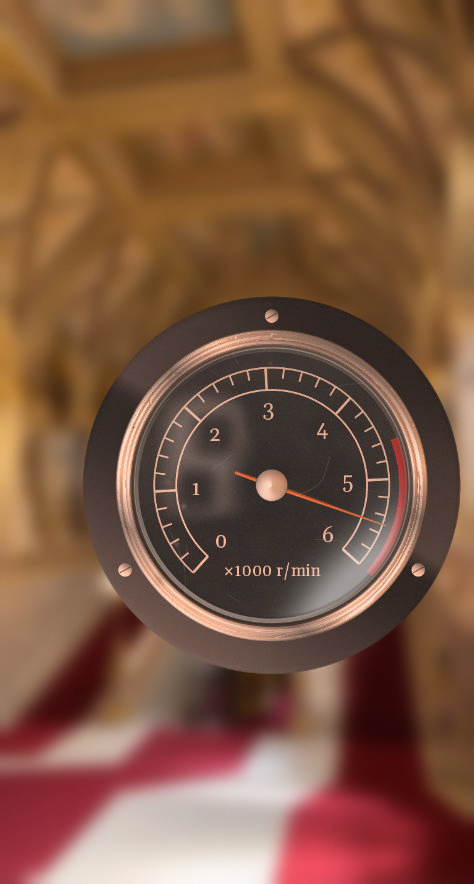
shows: value=5500 unit=rpm
